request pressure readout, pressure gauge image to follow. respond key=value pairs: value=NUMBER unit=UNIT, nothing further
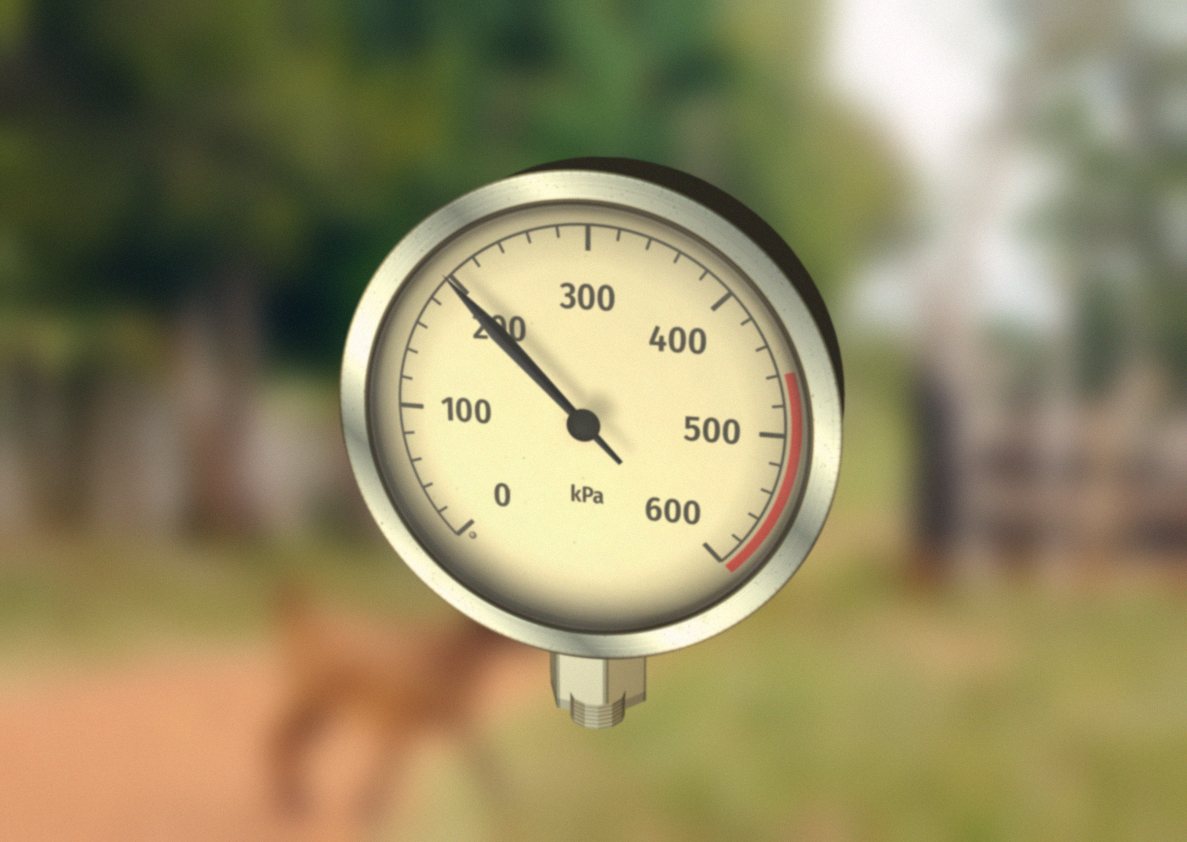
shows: value=200 unit=kPa
